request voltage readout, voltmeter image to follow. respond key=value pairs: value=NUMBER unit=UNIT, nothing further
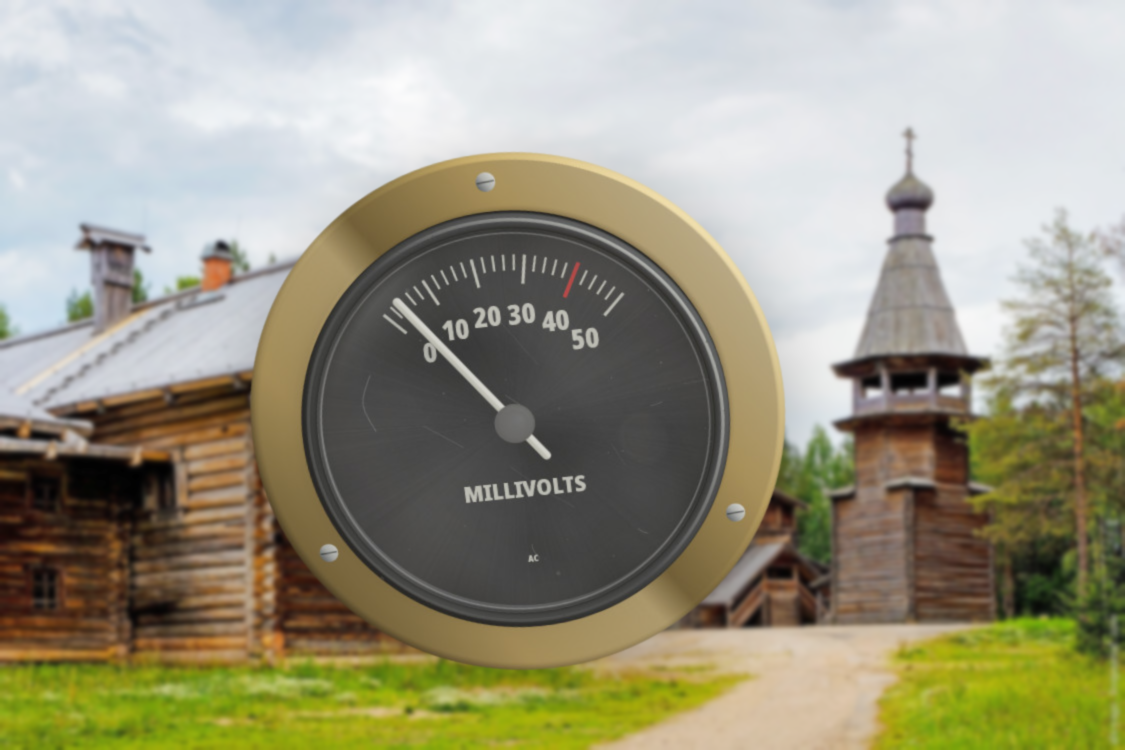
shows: value=4 unit=mV
